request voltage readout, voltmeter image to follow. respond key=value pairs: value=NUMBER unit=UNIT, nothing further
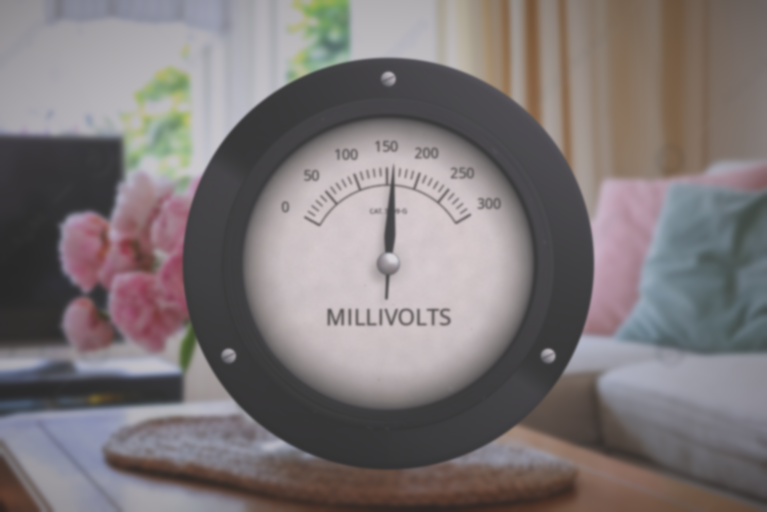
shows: value=160 unit=mV
